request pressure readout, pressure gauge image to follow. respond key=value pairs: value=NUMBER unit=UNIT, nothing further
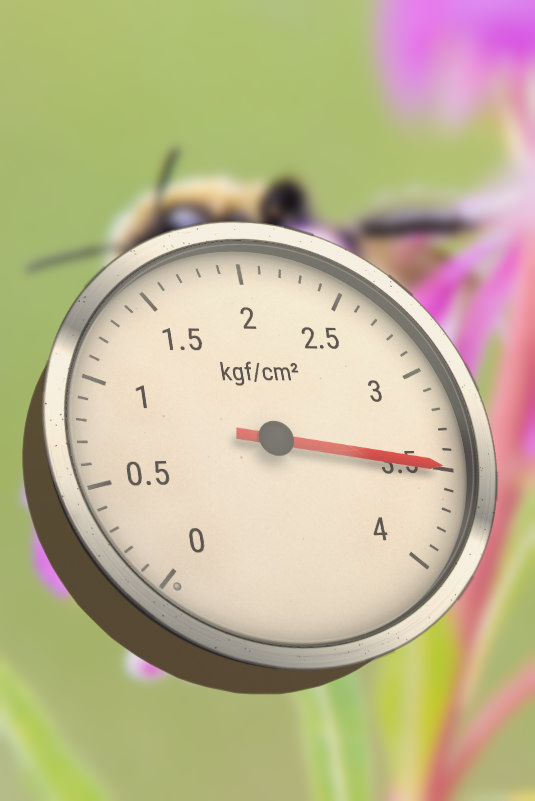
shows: value=3.5 unit=kg/cm²
